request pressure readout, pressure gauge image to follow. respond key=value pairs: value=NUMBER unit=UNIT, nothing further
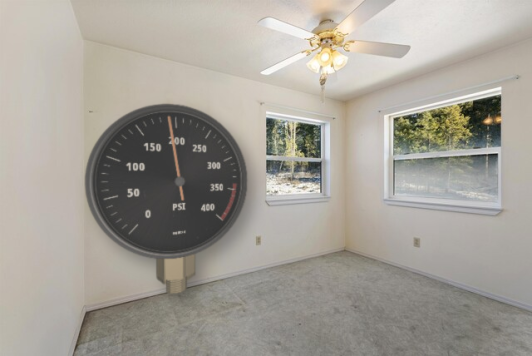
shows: value=190 unit=psi
